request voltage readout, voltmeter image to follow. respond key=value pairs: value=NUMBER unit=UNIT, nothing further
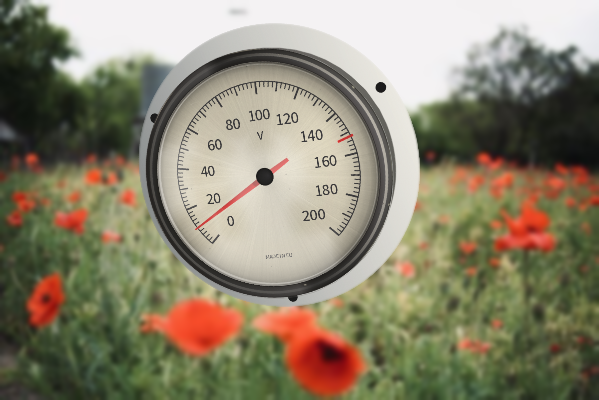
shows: value=10 unit=V
